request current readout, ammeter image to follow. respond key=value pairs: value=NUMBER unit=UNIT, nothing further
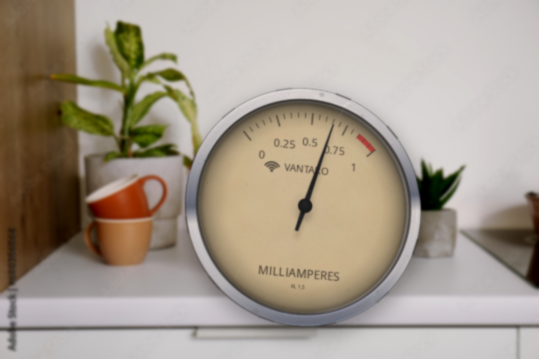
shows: value=0.65 unit=mA
